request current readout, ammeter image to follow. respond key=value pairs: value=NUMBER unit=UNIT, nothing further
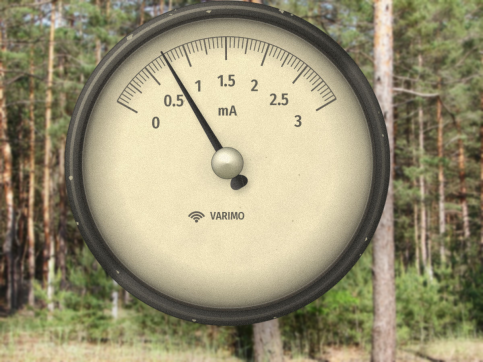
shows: value=0.75 unit=mA
